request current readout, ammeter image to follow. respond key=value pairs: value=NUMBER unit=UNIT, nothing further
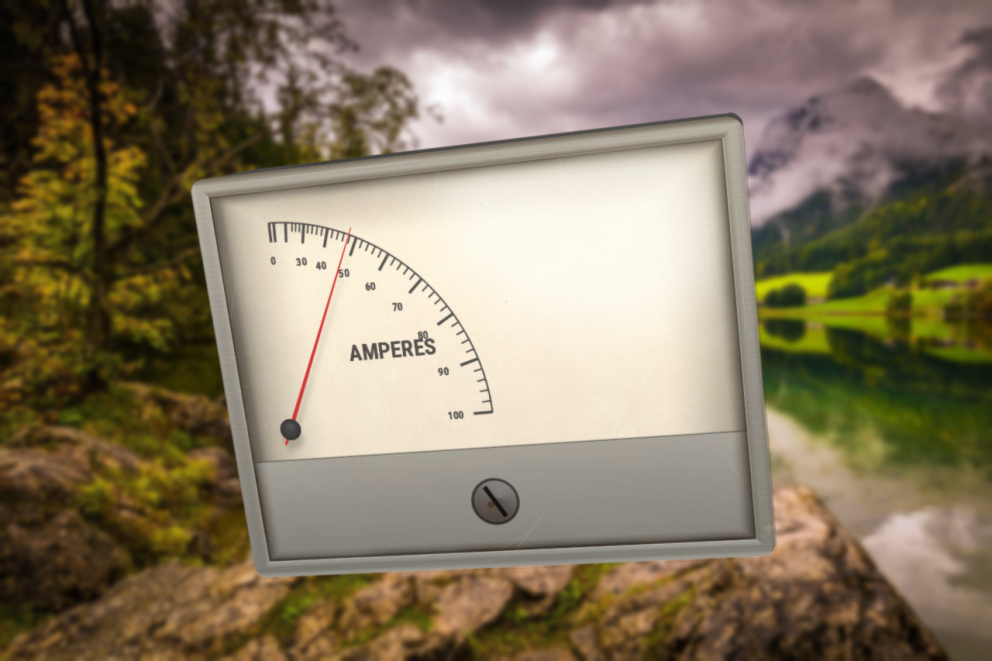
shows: value=48 unit=A
